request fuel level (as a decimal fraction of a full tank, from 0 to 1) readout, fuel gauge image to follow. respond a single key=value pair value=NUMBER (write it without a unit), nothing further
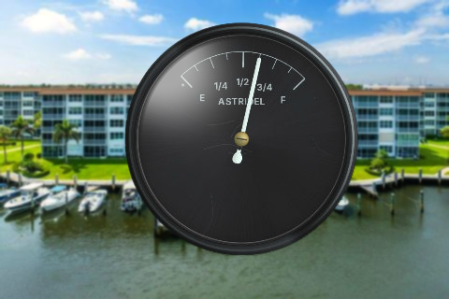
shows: value=0.625
